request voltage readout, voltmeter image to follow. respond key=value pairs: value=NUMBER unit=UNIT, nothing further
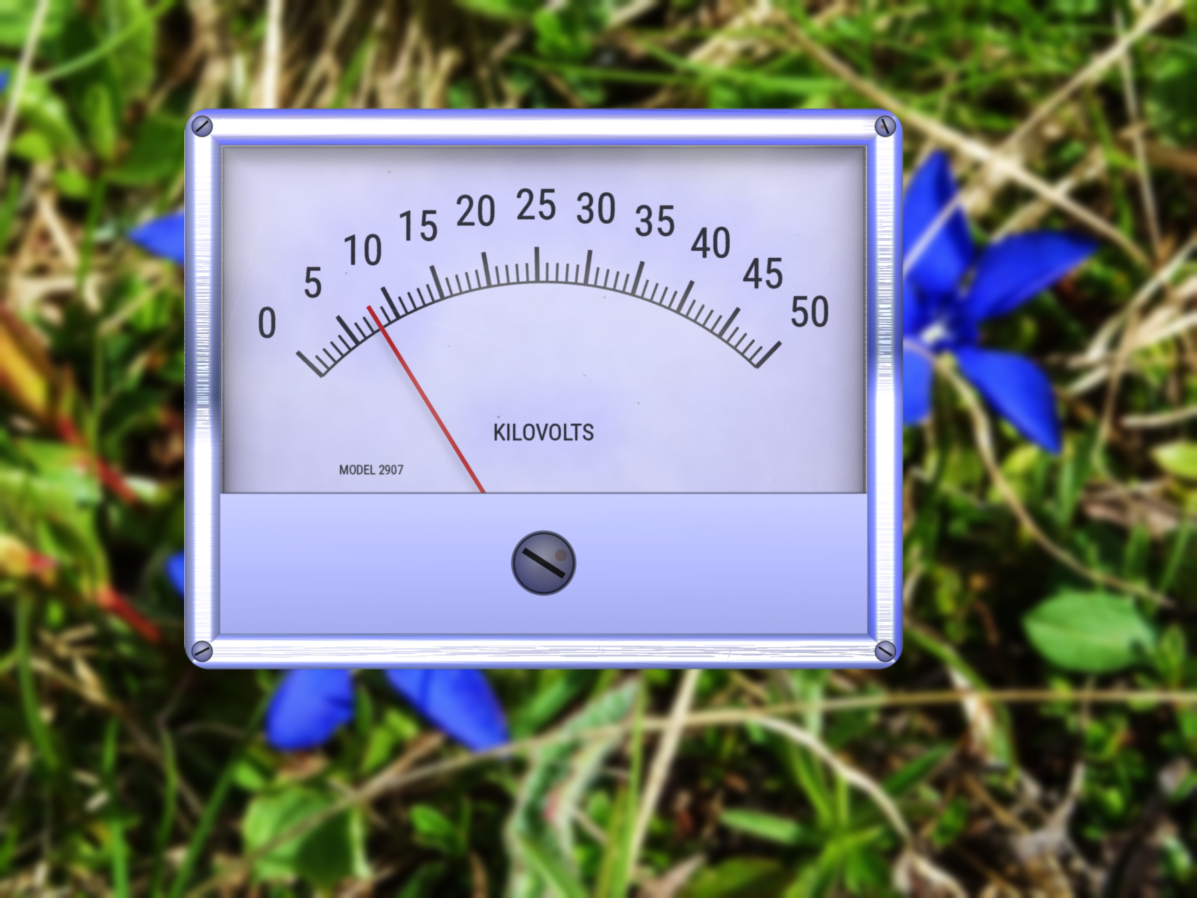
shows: value=8 unit=kV
